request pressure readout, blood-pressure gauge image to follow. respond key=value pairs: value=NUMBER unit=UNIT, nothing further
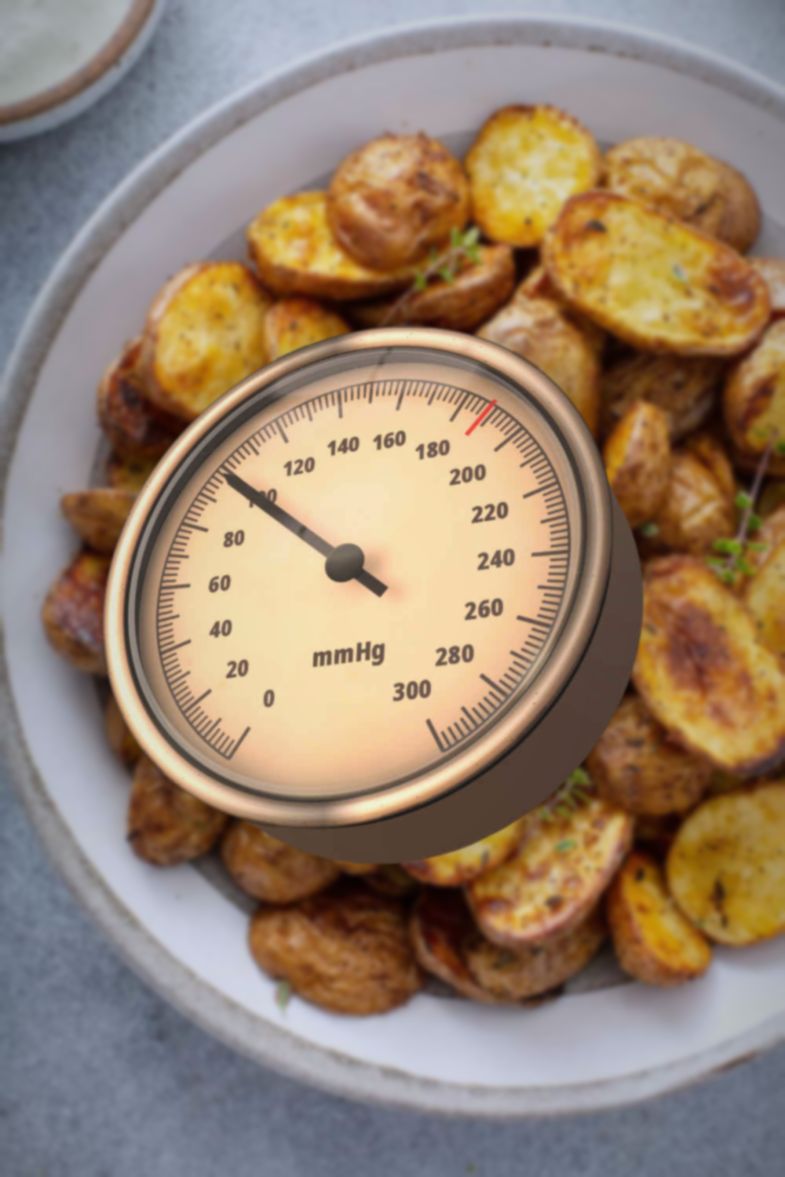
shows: value=98 unit=mmHg
